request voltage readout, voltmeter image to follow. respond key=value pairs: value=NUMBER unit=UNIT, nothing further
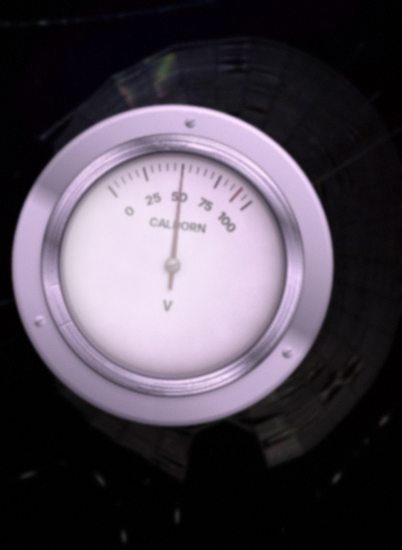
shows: value=50 unit=V
